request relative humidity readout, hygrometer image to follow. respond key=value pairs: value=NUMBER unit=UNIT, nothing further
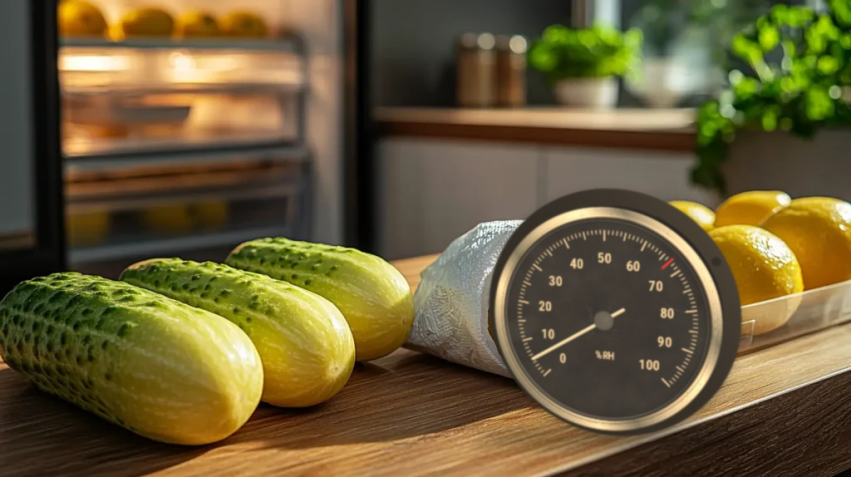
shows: value=5 unit=%
